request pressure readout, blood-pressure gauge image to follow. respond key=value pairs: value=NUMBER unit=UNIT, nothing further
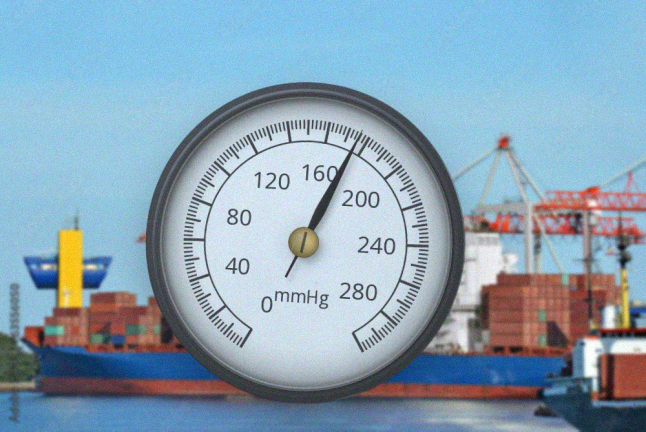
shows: value=176 unit=mmHg
